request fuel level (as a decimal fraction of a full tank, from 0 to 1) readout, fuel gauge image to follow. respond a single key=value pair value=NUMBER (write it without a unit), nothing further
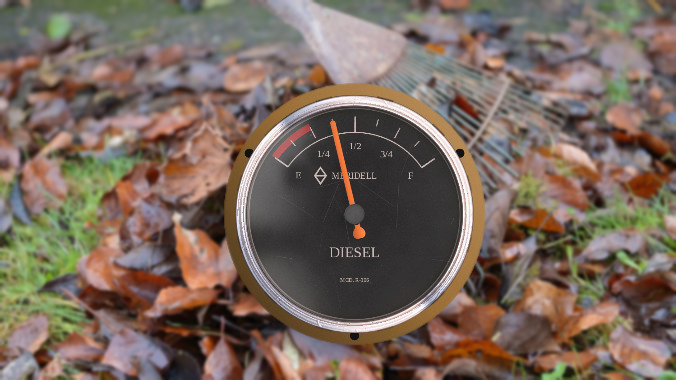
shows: value=0.375
